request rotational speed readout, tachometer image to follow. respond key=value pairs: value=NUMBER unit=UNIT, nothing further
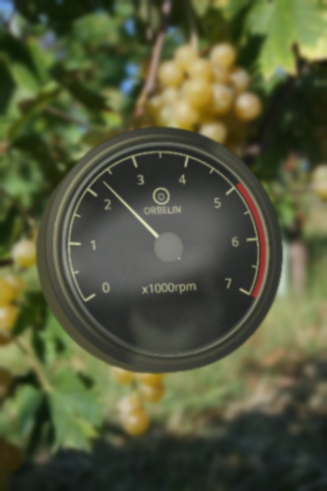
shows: value=2250 unit=rpm
